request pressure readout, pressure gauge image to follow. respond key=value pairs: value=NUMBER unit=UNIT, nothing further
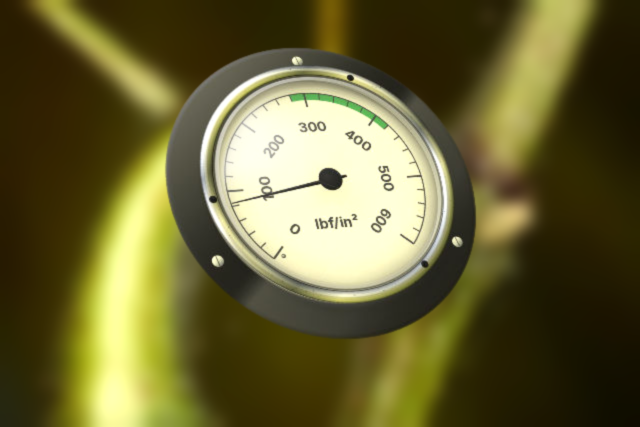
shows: value=80 unit=psi
